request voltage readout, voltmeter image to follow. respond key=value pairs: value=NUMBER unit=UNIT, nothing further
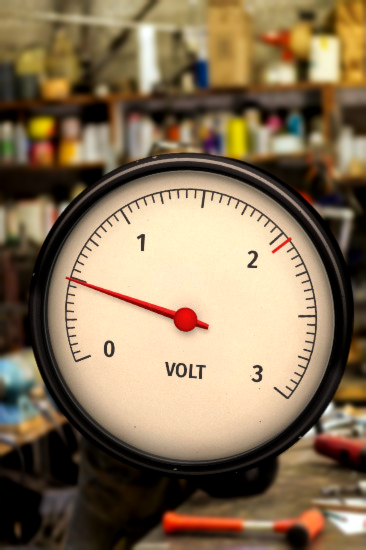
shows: value=0.5 unit=V
